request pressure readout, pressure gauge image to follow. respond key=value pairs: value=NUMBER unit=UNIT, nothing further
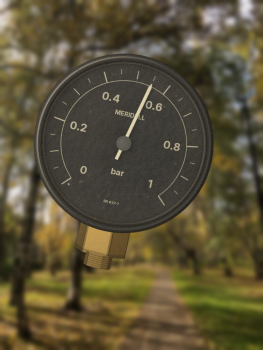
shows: value=0.55 unit=bar
